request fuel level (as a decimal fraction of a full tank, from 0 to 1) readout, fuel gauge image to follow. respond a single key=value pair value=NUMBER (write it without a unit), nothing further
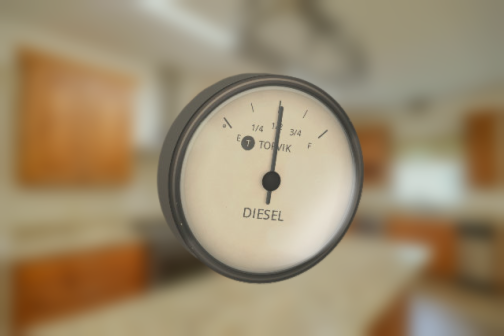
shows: value=0.5
